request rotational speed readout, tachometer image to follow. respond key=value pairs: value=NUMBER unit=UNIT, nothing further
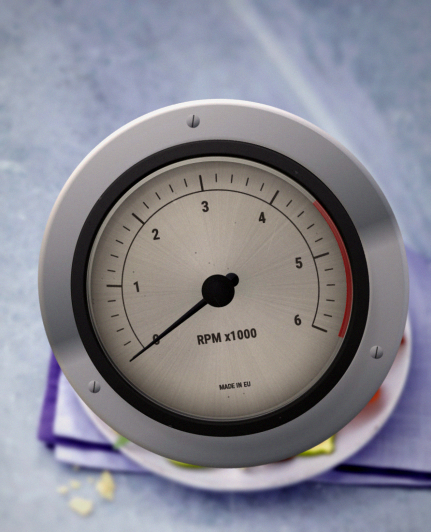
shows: value=0 unit=rpm
